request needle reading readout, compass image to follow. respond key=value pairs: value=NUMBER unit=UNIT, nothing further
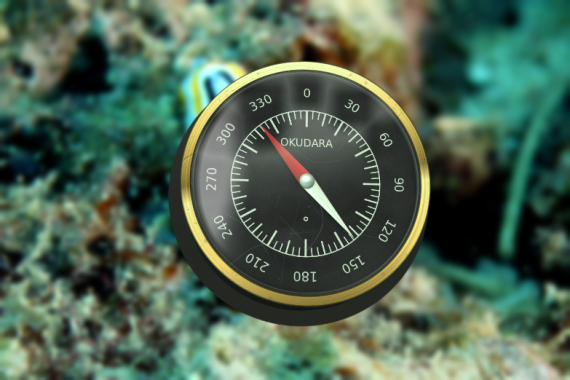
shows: value=320 unit=°
